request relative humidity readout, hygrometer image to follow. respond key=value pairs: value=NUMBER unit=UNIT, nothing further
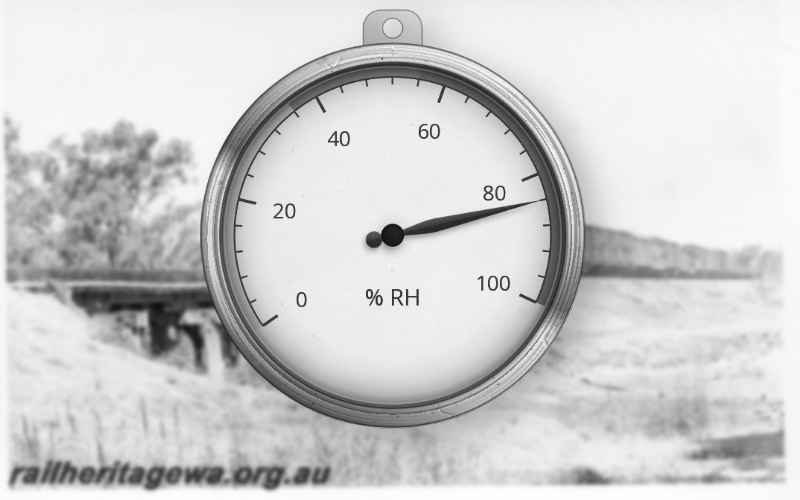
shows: value=84 unit=%
